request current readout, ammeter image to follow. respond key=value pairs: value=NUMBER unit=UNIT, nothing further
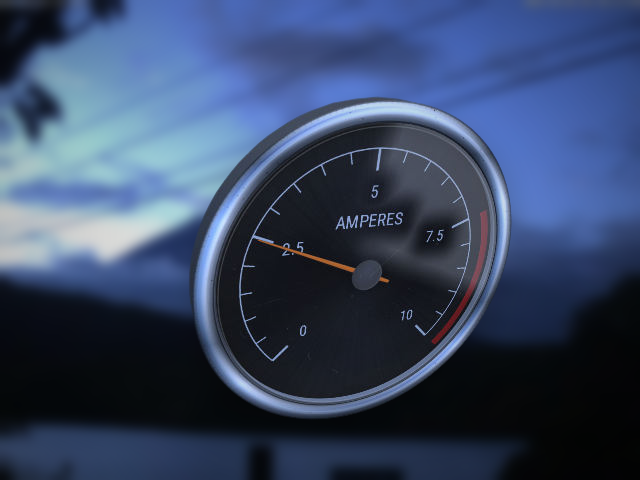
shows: value=2.5 unit=A
